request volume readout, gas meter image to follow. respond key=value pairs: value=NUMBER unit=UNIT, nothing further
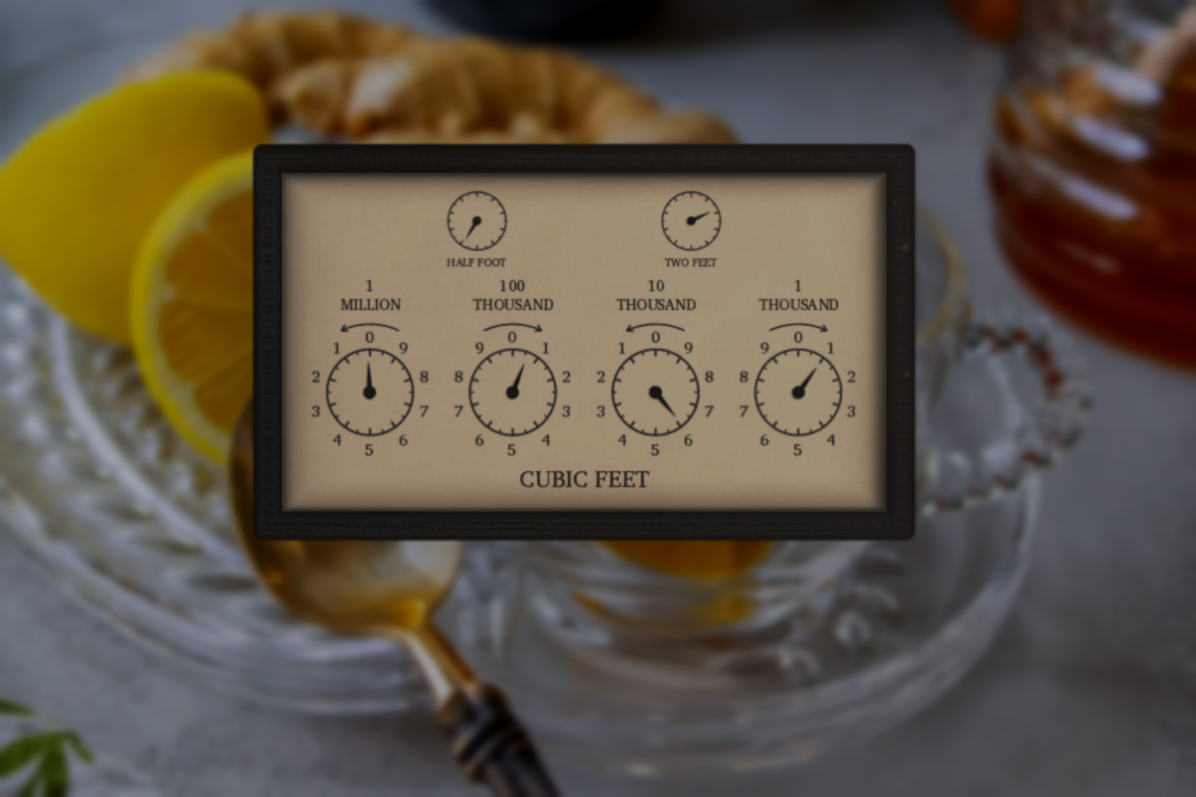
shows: value=6100 unit=ft³
